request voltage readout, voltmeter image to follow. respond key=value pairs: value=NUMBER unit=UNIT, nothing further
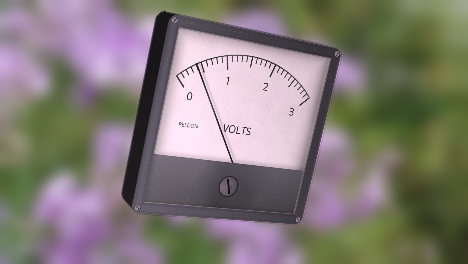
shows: value=0.4 unit=V
